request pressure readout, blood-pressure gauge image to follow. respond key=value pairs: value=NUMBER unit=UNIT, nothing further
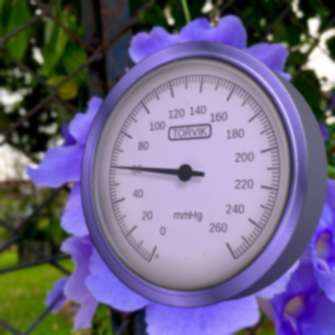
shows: value=60 unit=mmHg
